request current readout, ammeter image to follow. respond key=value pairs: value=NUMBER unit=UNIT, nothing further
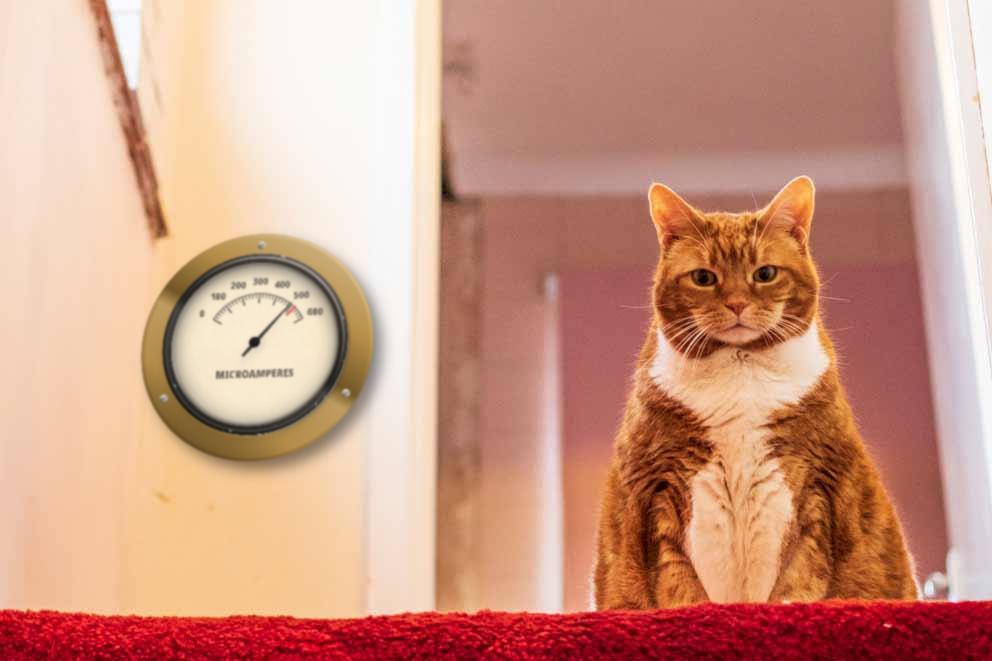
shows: value=500 unit=µA
